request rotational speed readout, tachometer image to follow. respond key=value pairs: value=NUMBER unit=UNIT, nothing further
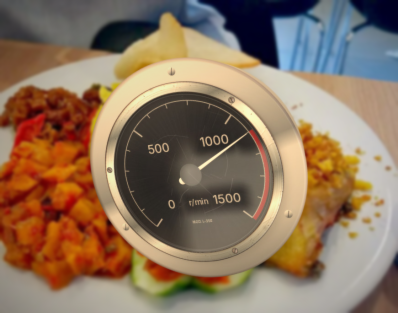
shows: value=1100 unit=rpm
